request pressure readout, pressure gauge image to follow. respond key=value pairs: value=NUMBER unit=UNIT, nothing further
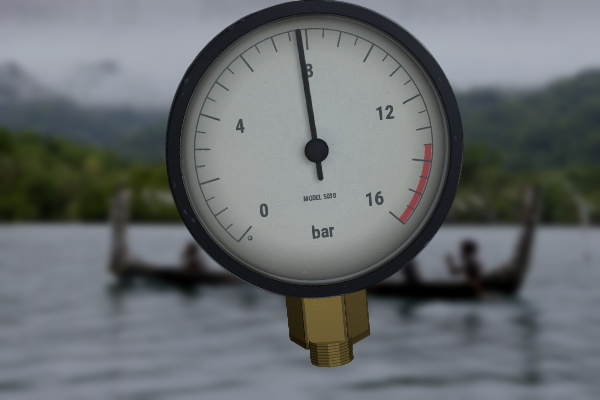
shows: value=7.75 unit=bar
